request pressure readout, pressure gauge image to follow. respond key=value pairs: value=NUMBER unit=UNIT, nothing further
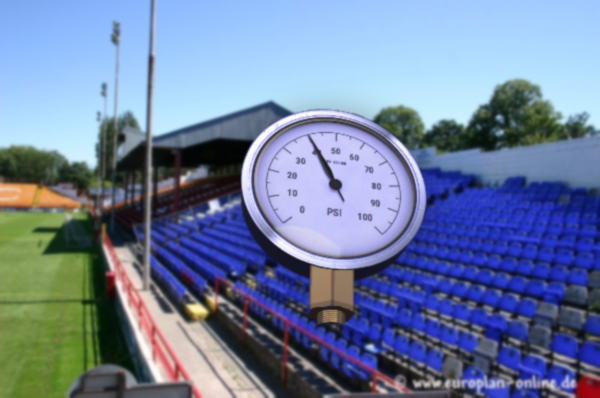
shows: value=40 unit=psi
